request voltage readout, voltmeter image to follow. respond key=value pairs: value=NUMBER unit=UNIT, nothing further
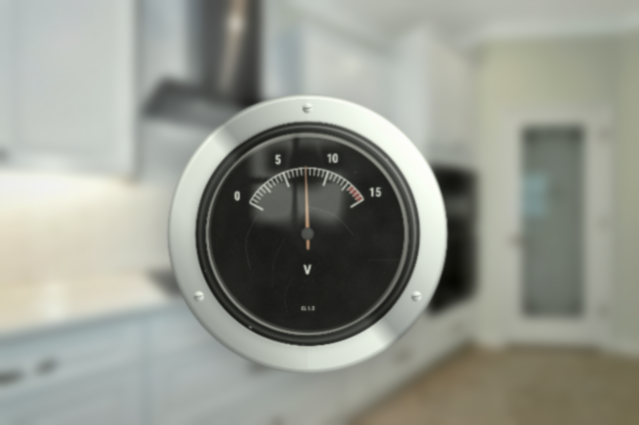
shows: value=7.5 unit=V
